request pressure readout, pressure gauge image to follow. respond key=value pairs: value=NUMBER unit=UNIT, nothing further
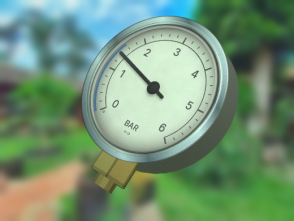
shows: value=1.4 unit=bar
